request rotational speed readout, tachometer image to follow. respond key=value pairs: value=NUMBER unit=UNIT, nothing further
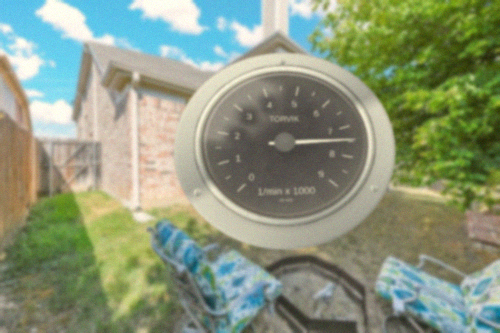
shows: value=7500 unit=rpm
